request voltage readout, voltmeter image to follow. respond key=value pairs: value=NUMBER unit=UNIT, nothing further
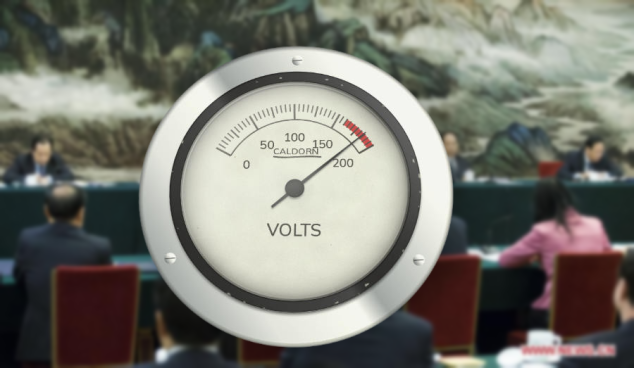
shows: value=185 unit=V
